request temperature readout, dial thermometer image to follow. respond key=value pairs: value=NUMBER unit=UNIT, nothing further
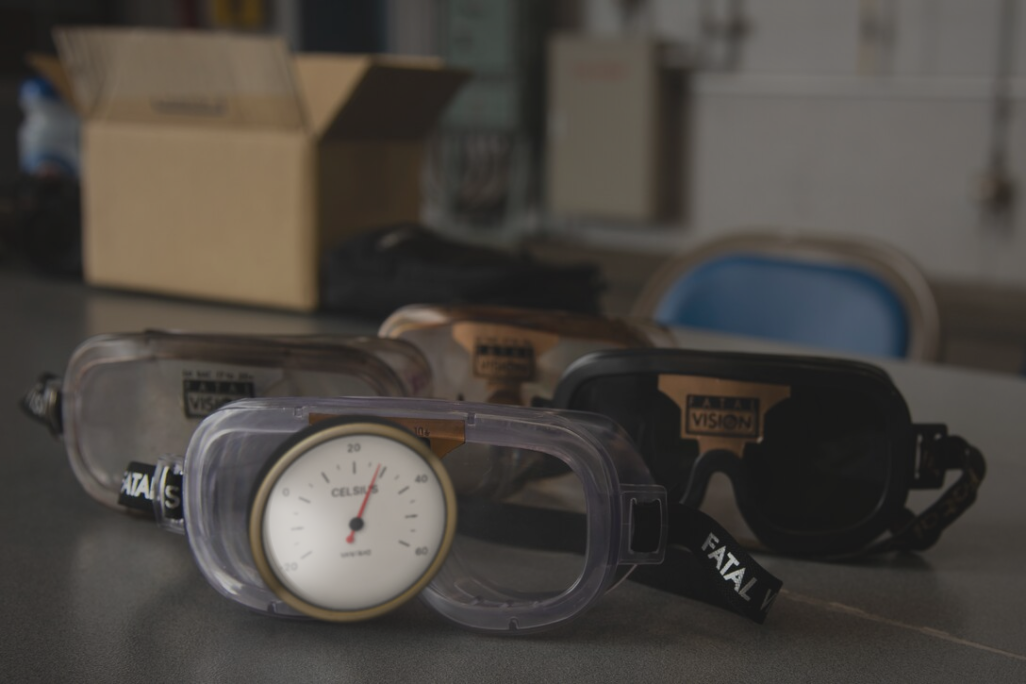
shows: value=27.5 unit=°C
